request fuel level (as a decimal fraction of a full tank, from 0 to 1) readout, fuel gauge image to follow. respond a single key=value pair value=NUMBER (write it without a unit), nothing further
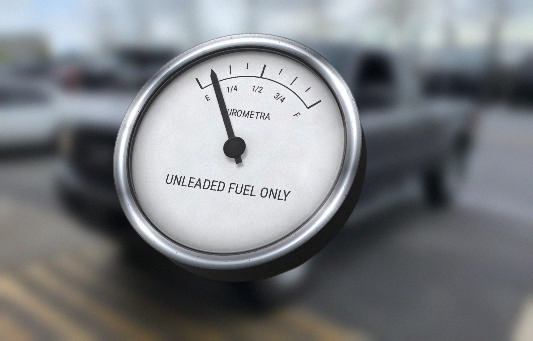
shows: value=0.125
